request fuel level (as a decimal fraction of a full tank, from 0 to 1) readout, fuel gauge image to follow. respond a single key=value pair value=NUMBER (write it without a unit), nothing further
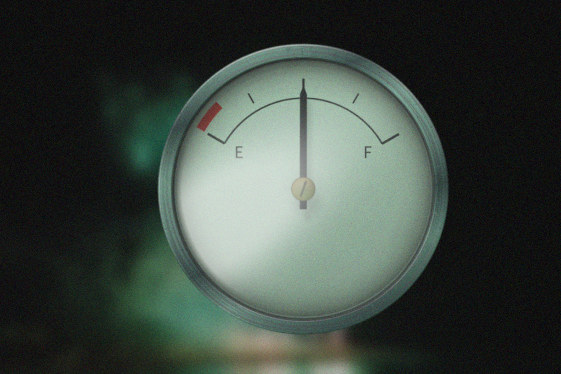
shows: value=0.5
